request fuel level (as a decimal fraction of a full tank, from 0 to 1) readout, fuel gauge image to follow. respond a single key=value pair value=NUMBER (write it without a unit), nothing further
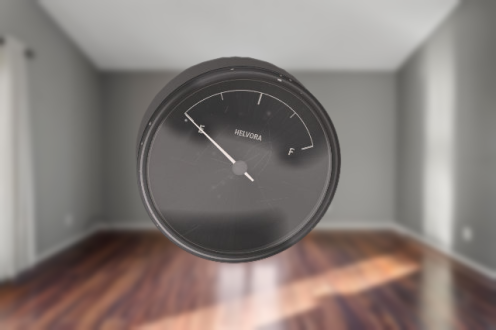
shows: value=0
